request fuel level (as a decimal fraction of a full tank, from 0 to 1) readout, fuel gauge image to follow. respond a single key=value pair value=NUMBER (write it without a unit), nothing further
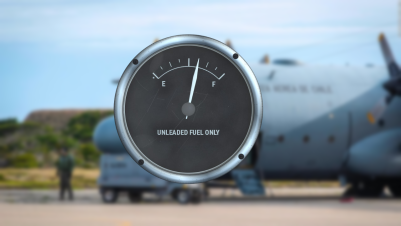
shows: value=0.625
